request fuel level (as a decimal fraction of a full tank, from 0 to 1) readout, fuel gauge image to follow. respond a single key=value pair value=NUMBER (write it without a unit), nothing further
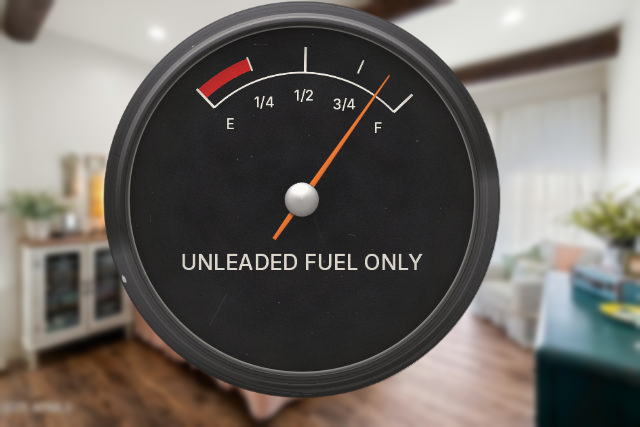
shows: value=0.875
